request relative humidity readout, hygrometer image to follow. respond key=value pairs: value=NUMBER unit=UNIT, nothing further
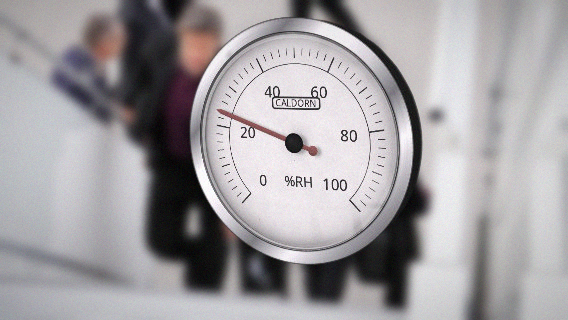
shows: value=24 unit=%
